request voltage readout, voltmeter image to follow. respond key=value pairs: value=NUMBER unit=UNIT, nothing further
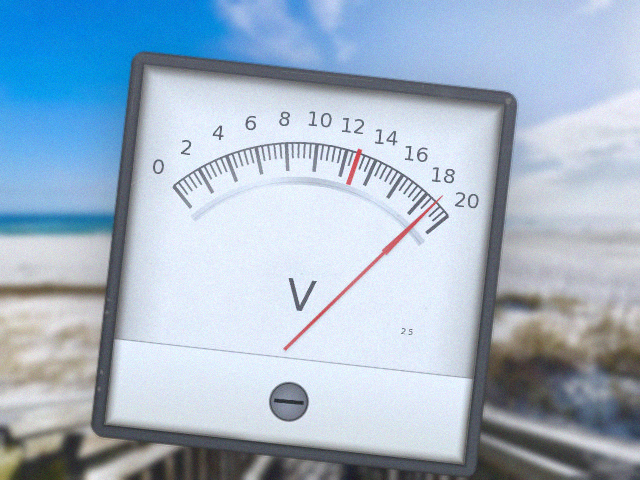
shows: value=18.8 unit=V
